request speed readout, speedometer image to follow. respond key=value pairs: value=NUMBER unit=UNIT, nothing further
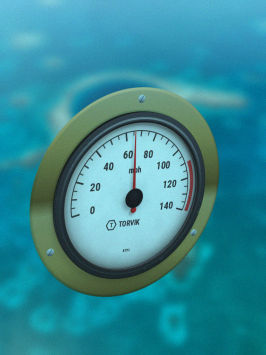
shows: value=65 unit=mph
